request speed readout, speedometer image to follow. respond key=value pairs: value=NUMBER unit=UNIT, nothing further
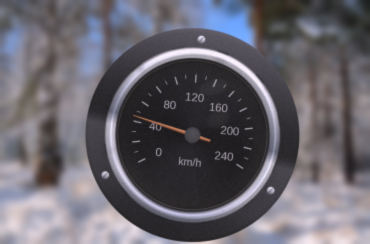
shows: value=45 unit=km/h
